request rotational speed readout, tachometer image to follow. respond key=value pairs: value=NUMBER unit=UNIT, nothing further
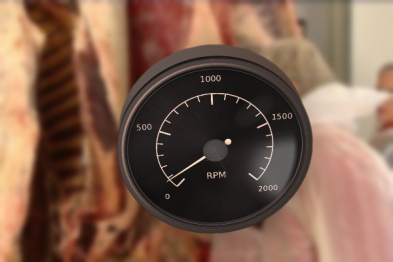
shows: value=100 unit=rpm
